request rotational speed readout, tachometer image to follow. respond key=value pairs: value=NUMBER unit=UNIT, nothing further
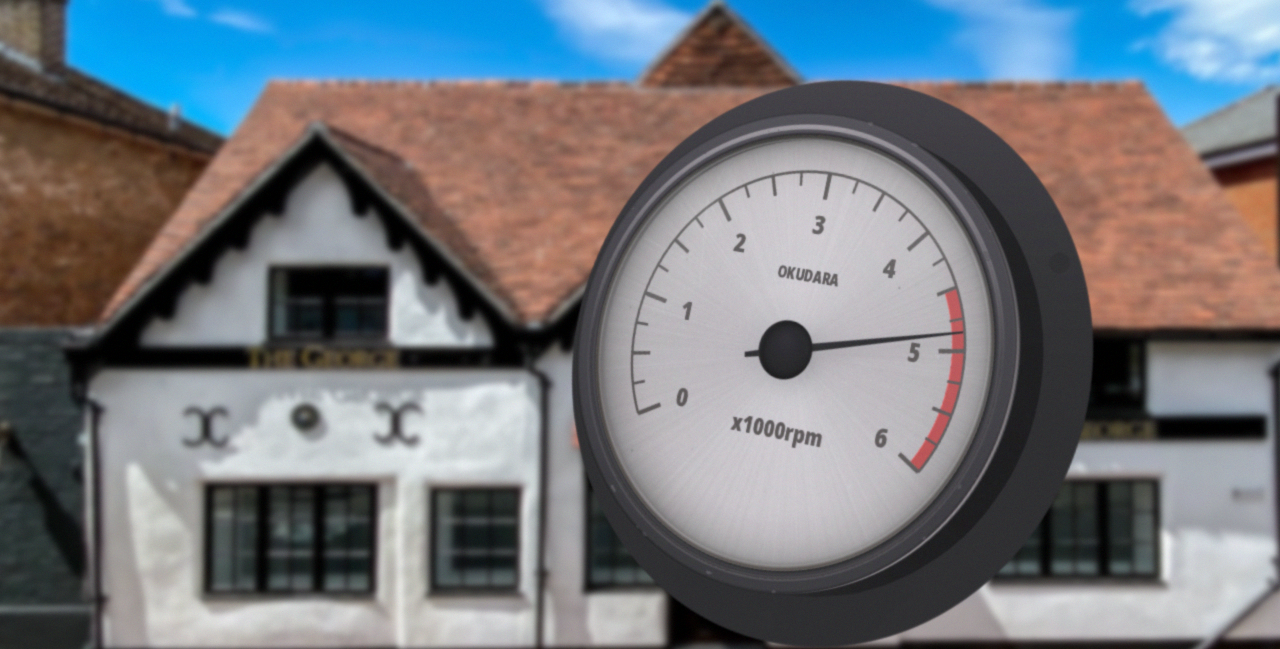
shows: value=4875 unit=rpm
